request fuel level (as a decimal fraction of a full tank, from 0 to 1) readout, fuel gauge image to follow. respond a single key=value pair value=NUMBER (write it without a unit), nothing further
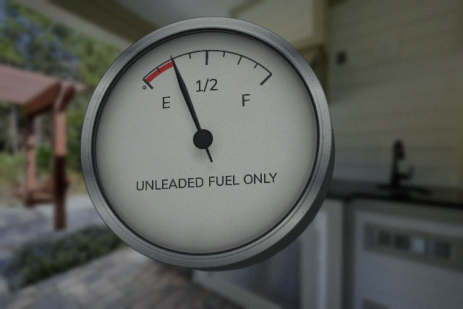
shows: value=0.25
